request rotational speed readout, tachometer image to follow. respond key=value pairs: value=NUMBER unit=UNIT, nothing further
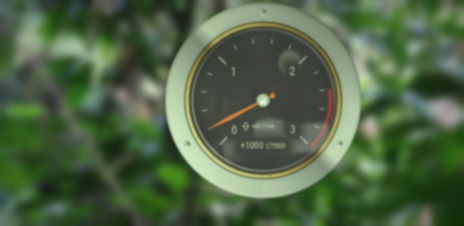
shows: value=200 unit=rpm
